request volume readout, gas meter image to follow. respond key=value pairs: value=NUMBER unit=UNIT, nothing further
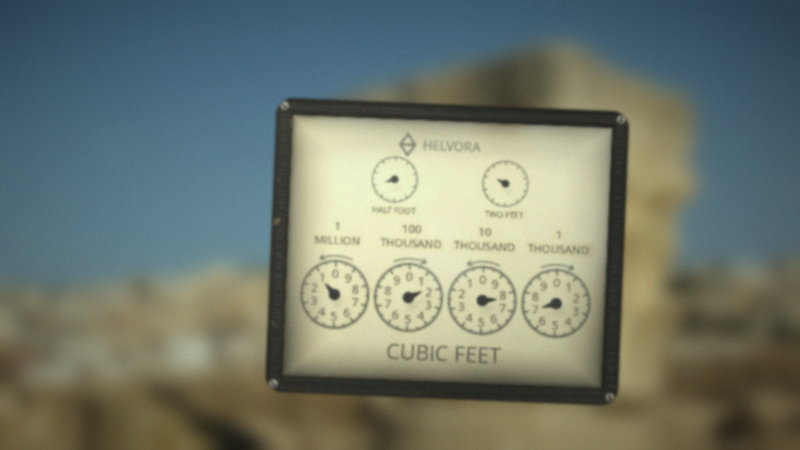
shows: value=117700 unit=ft³
